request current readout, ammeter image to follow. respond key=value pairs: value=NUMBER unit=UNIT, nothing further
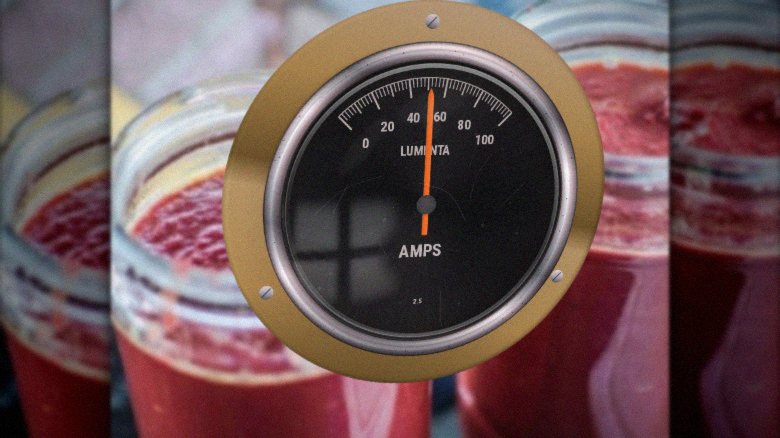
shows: value=50 unit=A
